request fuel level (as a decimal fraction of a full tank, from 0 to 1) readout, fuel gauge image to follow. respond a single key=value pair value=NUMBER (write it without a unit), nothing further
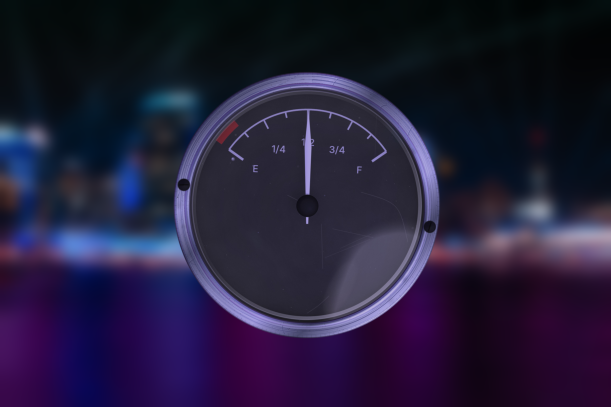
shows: value=0.5
